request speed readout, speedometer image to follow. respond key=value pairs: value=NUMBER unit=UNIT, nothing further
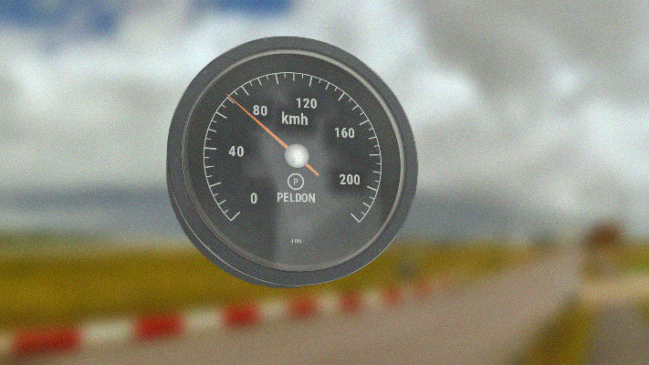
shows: value=70 unit=km/h
